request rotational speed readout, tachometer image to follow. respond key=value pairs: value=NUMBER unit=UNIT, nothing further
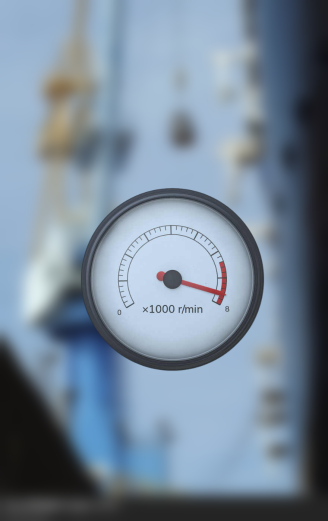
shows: value=7600 unit=rpm
